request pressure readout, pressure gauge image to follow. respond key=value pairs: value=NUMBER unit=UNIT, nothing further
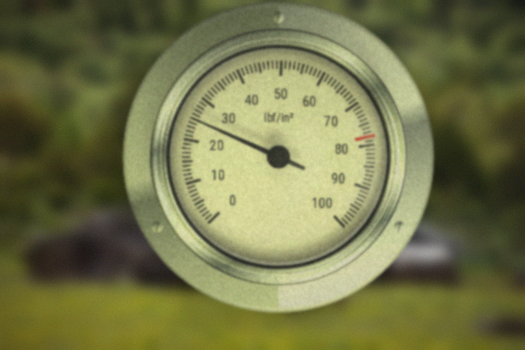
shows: value=25 unit=psi
